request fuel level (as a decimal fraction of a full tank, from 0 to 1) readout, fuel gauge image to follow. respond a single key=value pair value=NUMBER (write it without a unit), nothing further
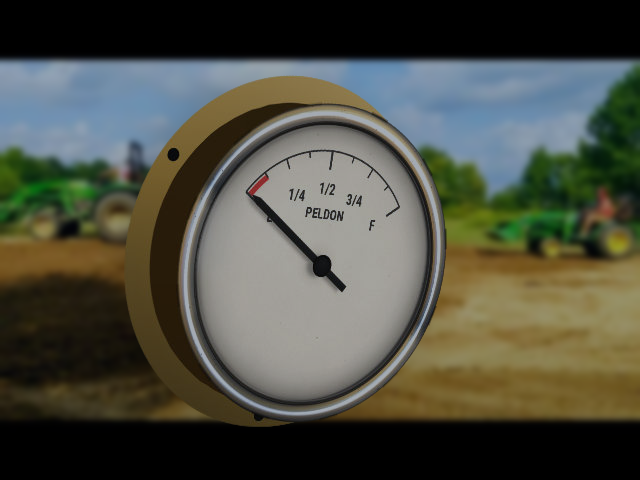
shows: value=0
